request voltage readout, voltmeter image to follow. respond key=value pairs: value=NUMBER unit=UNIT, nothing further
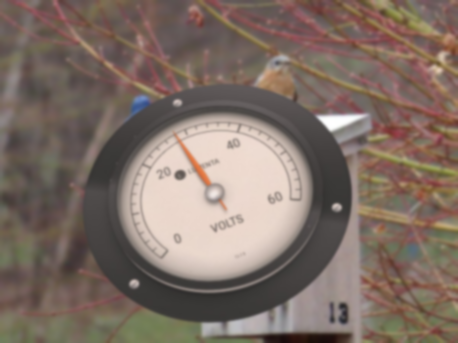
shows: value=28 unit=V
